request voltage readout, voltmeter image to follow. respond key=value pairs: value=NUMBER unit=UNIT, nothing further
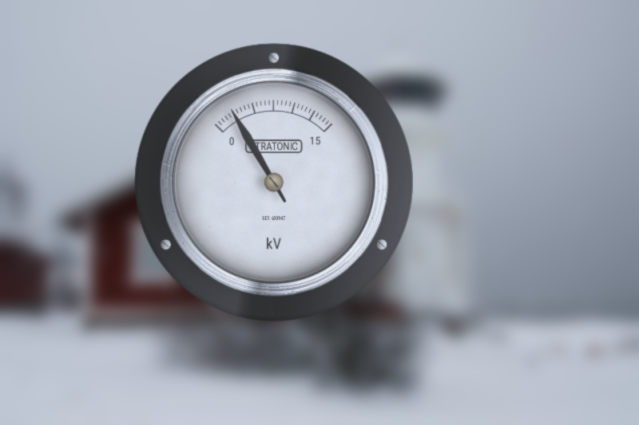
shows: value=2.5 unit=kV
